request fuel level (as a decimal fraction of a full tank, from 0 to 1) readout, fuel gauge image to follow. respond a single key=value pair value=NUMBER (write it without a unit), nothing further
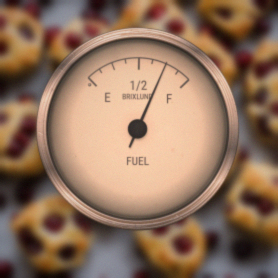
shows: value=0.75
